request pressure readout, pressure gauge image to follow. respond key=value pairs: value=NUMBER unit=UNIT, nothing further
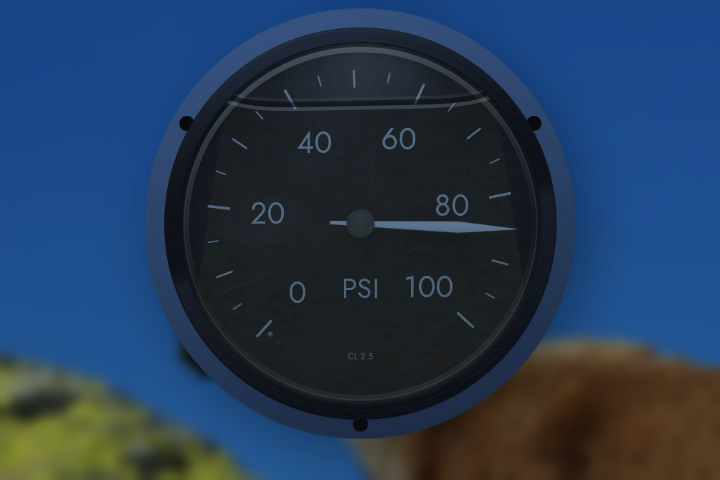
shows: value=85 unit=psi
